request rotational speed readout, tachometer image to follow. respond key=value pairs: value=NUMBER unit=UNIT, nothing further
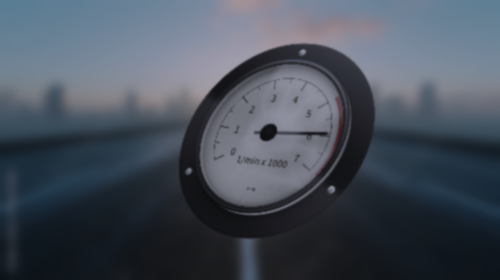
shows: value=6000 unit=rpm
